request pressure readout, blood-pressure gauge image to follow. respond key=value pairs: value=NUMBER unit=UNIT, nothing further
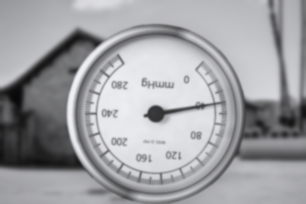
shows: value=40 unit=mmHg
